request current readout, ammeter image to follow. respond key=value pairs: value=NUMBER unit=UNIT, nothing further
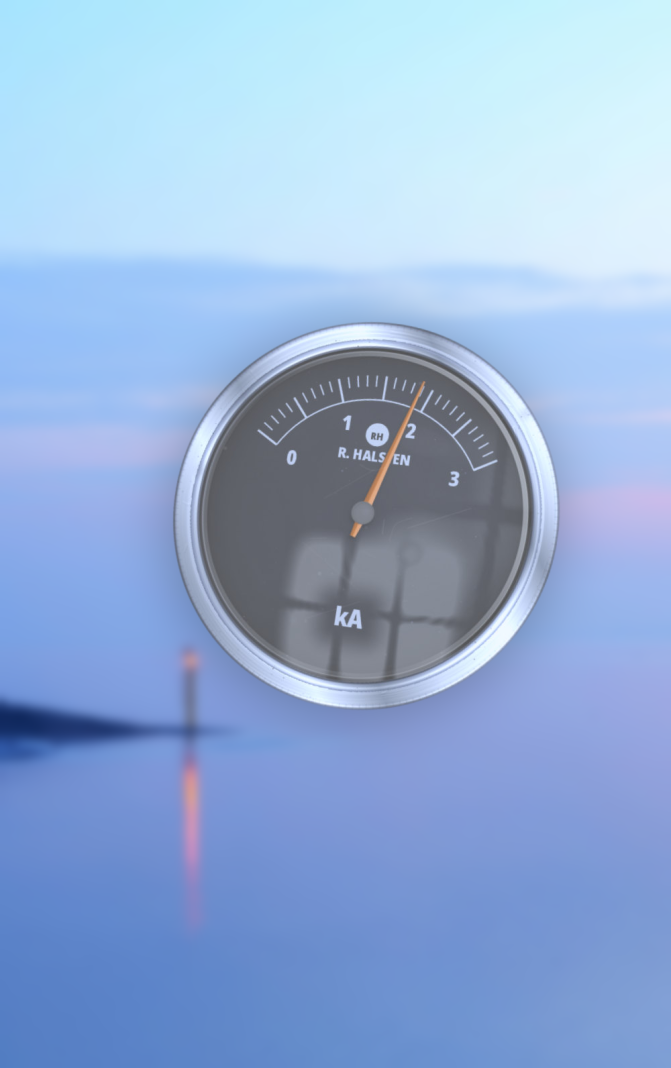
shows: value=1.9 unit=kA
